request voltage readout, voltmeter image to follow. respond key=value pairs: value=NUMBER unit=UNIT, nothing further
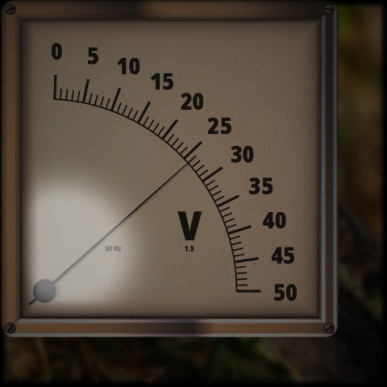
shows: value=26 unit=V
